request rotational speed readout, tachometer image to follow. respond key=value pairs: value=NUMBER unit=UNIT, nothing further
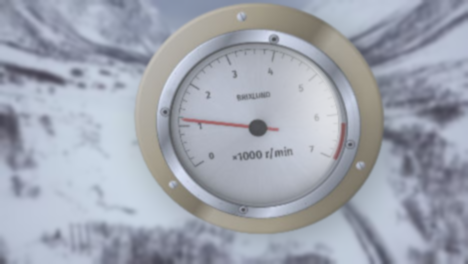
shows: value=1200 unit=rpm
